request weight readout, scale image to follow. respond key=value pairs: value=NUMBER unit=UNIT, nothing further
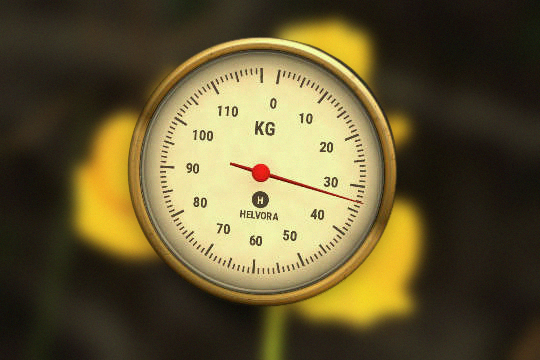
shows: value=33 unit=kg
